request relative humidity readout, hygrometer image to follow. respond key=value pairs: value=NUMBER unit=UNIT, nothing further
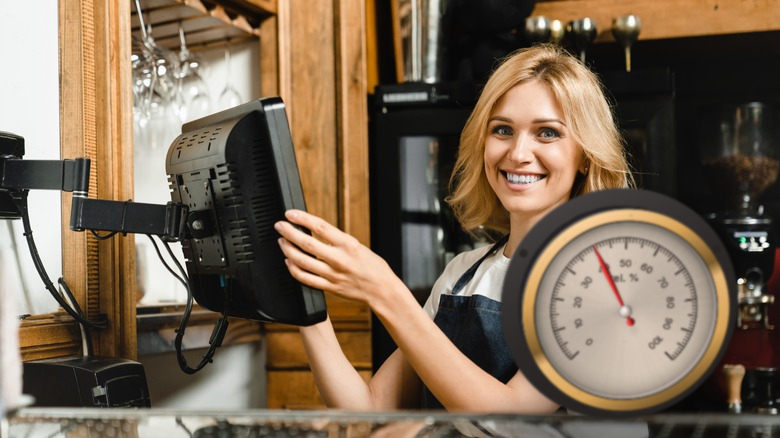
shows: value=40 unit=%
